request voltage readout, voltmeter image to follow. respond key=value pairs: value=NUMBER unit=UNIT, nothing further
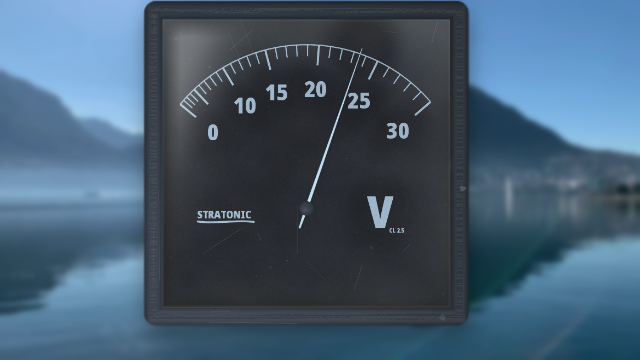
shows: value=23.5 unit=V
